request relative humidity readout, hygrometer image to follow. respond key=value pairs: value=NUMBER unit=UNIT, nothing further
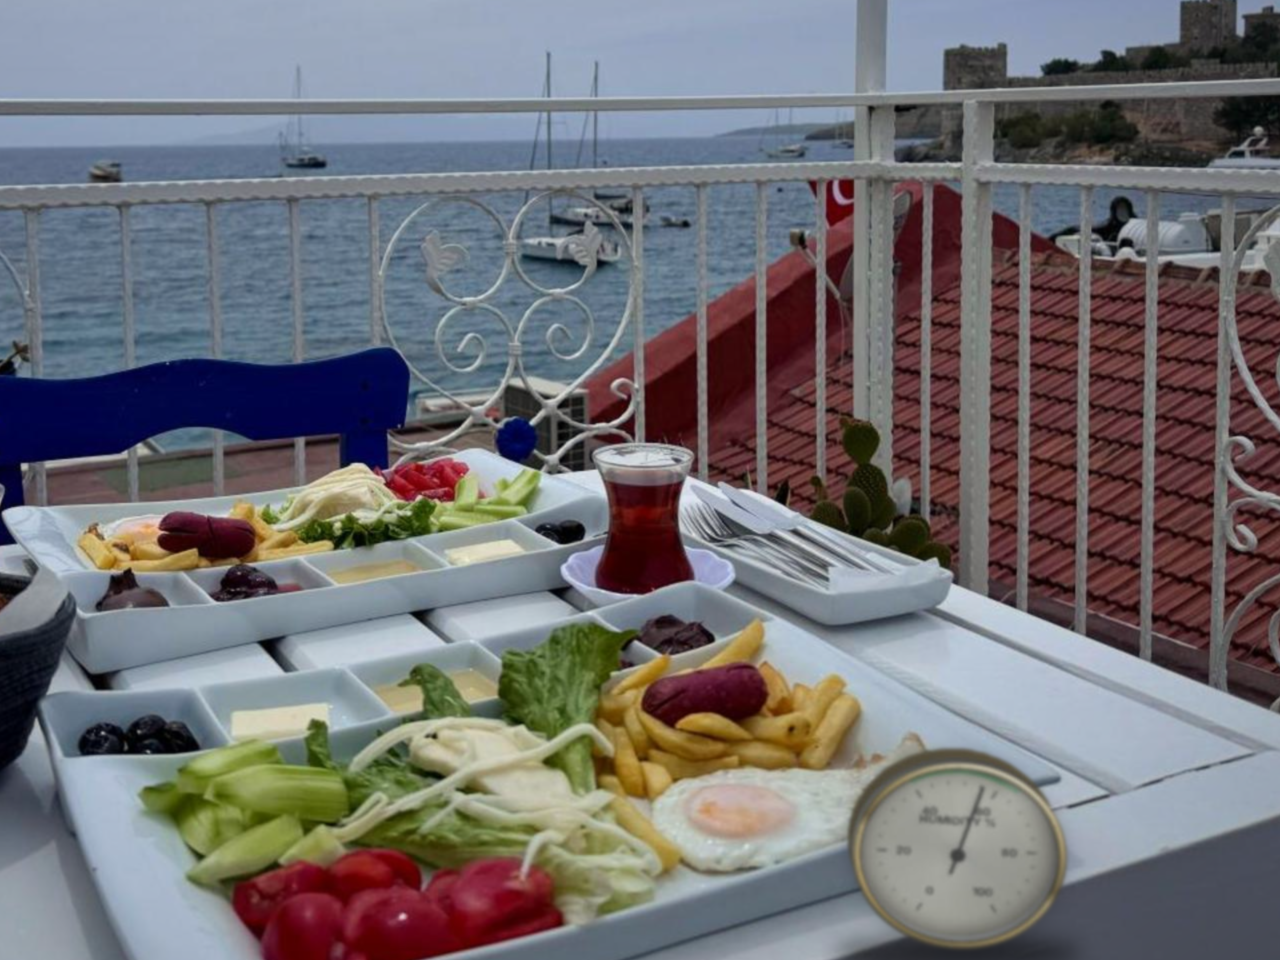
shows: value=56 unit=%
